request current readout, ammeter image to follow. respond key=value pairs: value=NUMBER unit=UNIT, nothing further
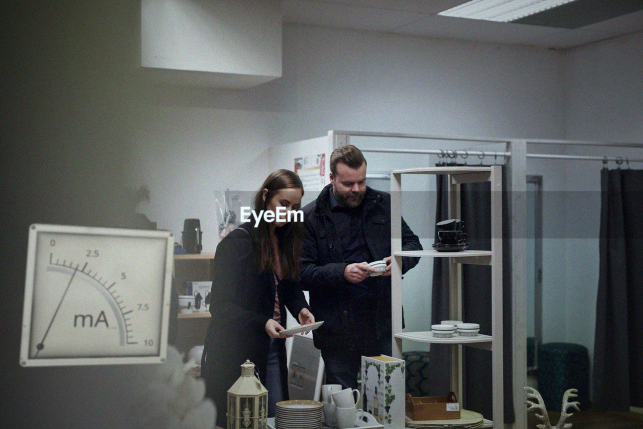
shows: value=2 unit=mA
